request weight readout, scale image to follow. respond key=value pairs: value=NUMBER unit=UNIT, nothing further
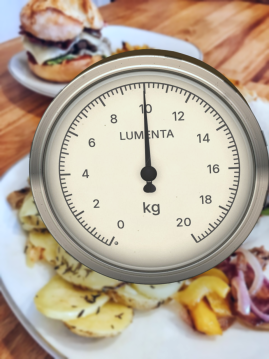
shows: value=10 unit=kg
